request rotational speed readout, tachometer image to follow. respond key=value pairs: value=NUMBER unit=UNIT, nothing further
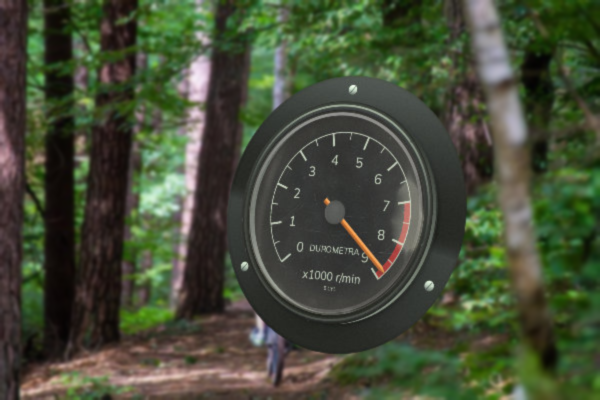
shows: value=8750 unit=rpm
